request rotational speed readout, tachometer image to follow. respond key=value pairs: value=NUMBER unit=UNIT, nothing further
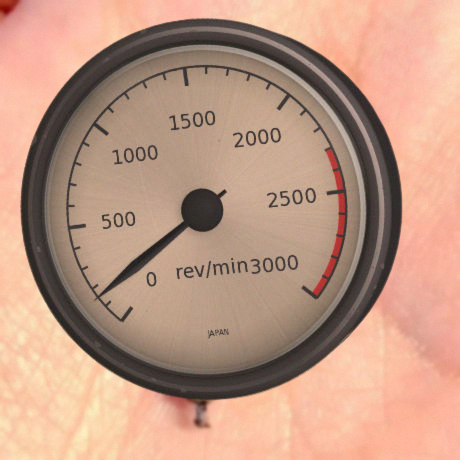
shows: value=150 unit=rpm
